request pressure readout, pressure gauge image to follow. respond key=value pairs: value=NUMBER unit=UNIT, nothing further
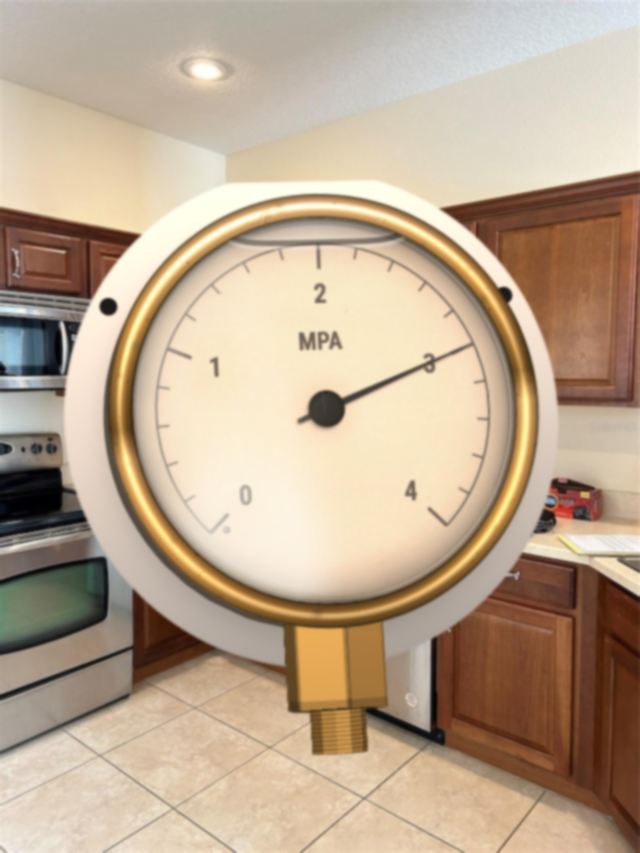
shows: value=3 unit=MPa
